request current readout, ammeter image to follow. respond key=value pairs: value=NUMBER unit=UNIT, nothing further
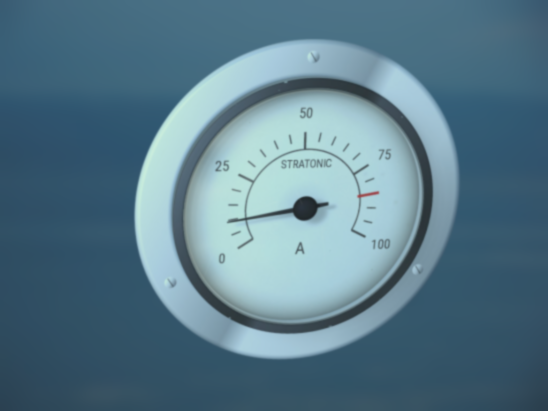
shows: value=10 unit=A
